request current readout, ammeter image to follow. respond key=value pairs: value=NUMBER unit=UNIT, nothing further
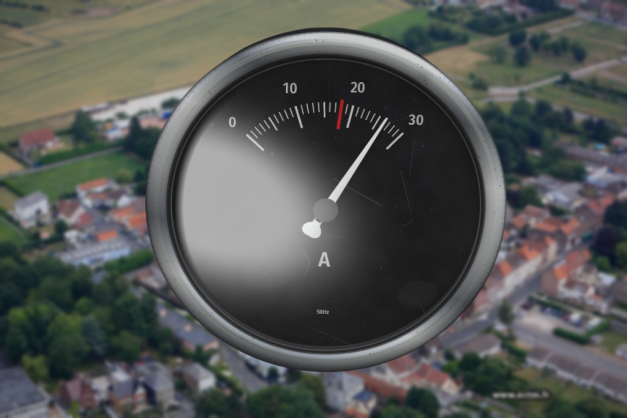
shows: value=26 unit=A
